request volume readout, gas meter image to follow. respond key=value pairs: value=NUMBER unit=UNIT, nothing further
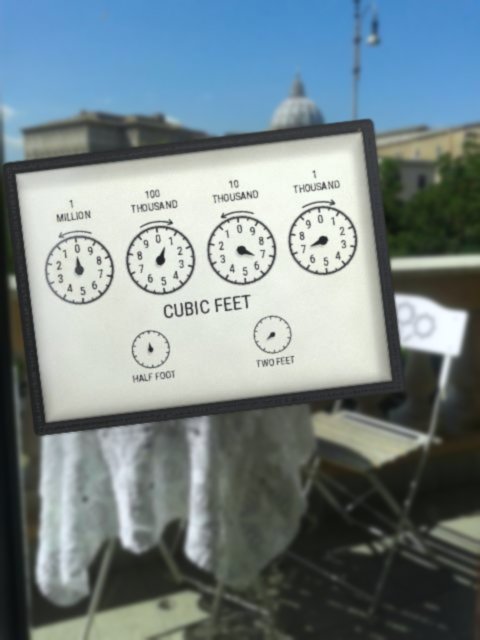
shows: value=6700 unit=ft³
